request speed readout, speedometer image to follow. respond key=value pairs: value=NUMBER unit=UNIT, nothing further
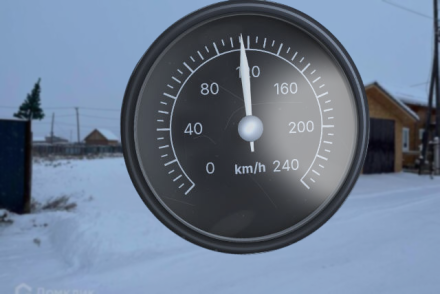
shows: value=115 unit=km/h
